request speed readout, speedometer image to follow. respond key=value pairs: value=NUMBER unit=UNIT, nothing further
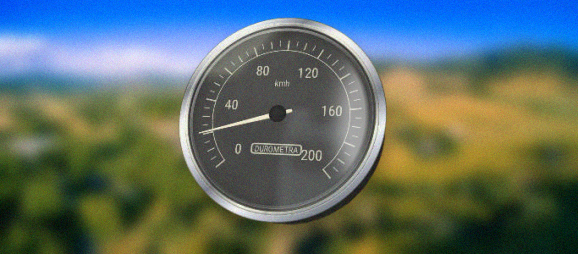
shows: value=20 unit=km/h
